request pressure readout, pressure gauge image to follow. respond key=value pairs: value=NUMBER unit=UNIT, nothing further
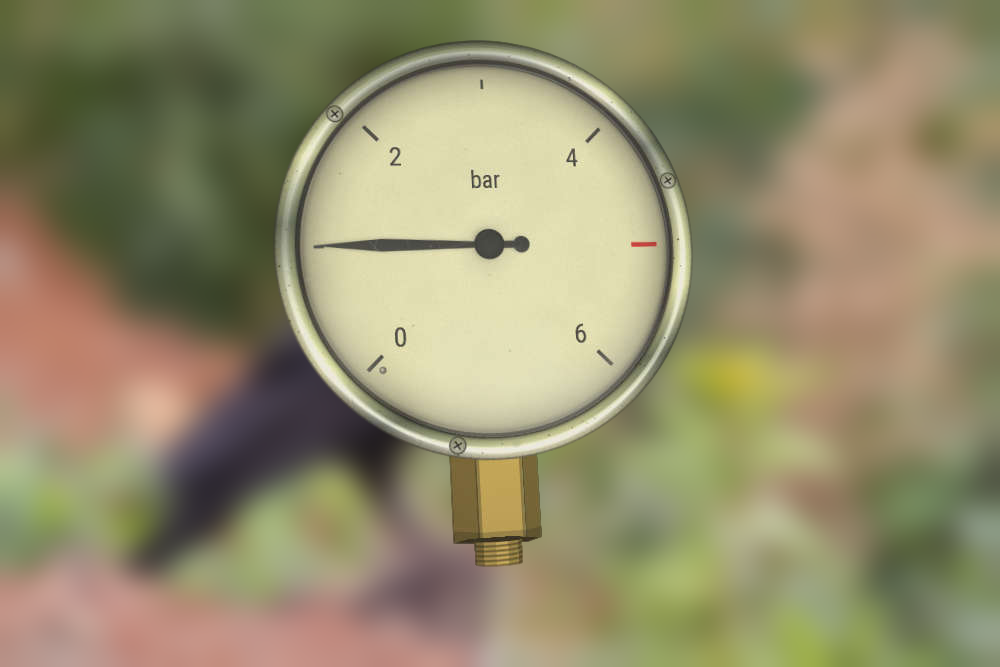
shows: value=1 unit=bar
